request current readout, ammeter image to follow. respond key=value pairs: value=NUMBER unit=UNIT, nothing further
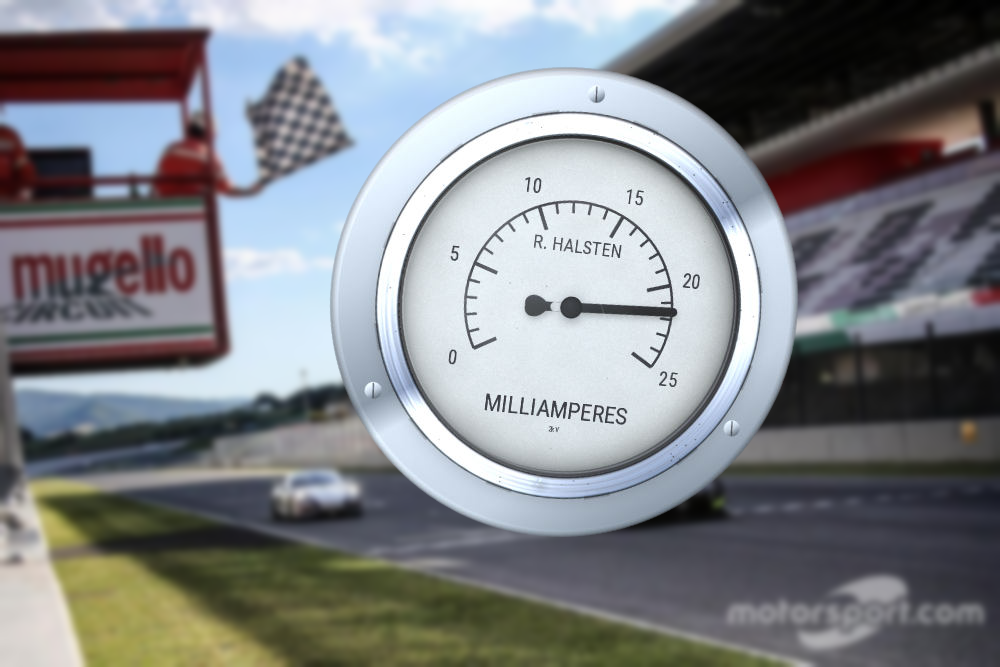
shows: value=21.5 unit=mA
